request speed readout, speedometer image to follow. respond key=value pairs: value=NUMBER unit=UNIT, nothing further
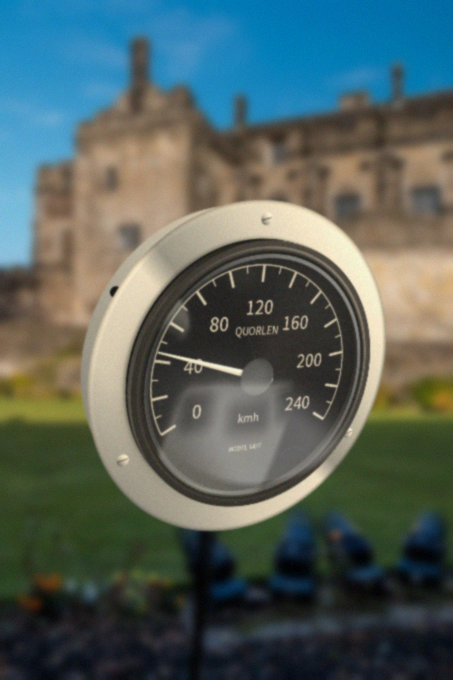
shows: value=45 unit=km/h
